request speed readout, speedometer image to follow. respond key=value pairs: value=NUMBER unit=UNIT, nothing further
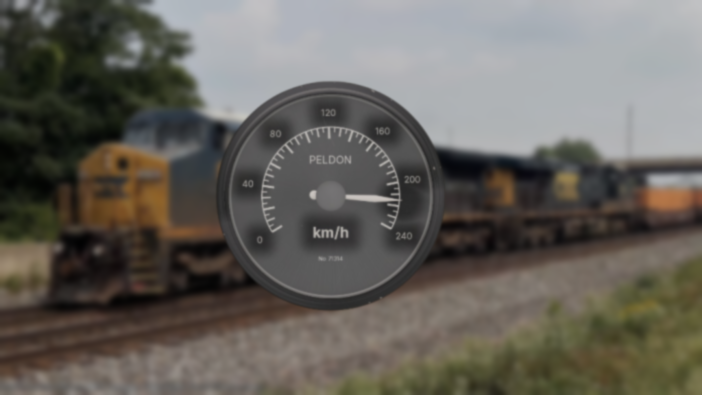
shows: value=215 unit=km/h
